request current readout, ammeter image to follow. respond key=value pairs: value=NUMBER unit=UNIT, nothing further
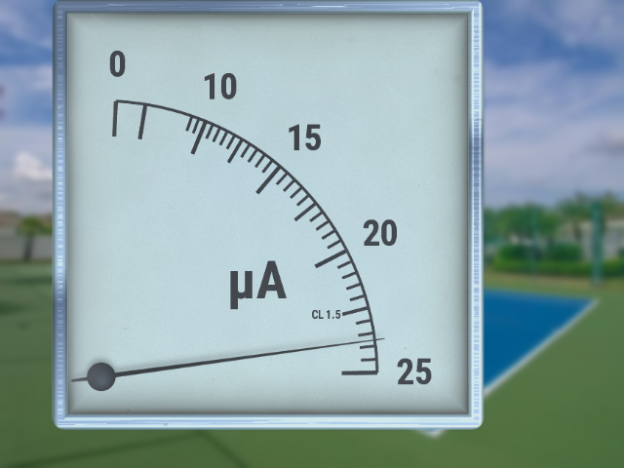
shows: value=23.75 unit=µA
